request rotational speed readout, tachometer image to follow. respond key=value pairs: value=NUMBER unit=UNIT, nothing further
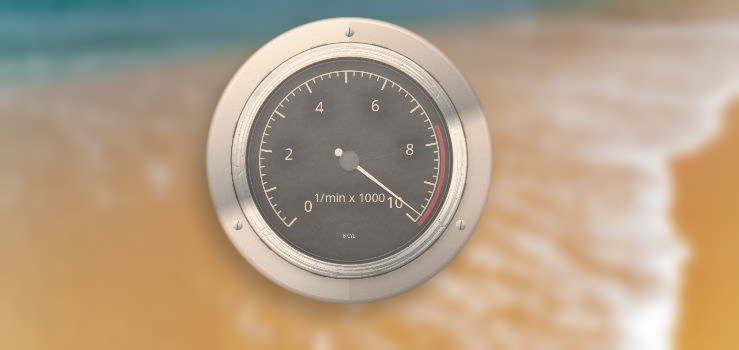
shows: value=9800 unit=rpm
